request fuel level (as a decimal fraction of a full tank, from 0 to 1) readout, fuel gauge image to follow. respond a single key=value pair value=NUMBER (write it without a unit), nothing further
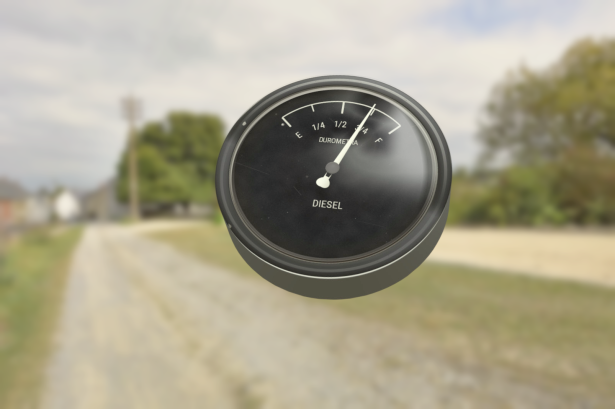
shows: value=0.75
